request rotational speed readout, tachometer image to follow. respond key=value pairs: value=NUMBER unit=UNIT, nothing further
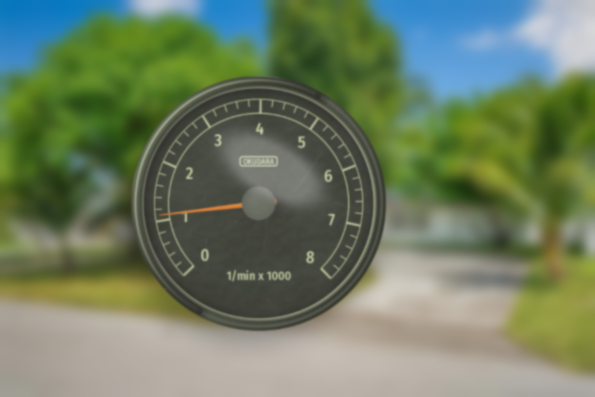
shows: value=1100 unit=rpm
